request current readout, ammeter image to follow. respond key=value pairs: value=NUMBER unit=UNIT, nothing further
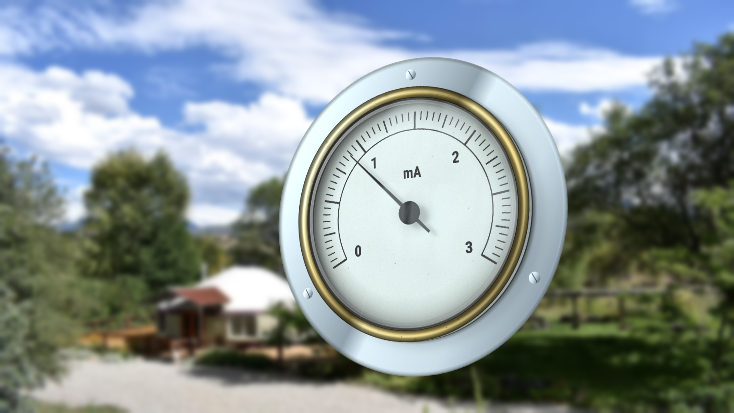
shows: value=0.9 unit=mA
